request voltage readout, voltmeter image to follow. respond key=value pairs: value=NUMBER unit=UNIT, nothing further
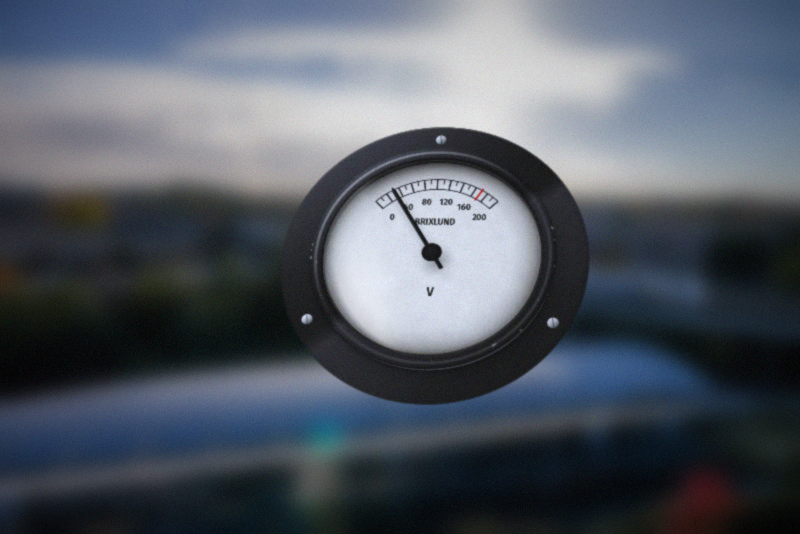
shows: value=30 unit=V
